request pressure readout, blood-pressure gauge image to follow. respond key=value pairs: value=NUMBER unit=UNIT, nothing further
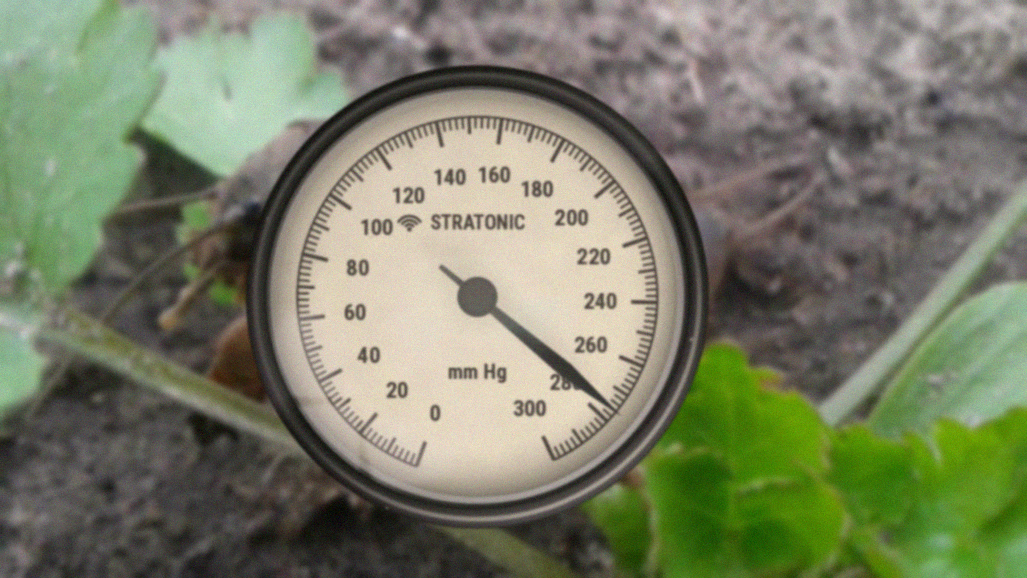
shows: value=276 unit=mmHg
